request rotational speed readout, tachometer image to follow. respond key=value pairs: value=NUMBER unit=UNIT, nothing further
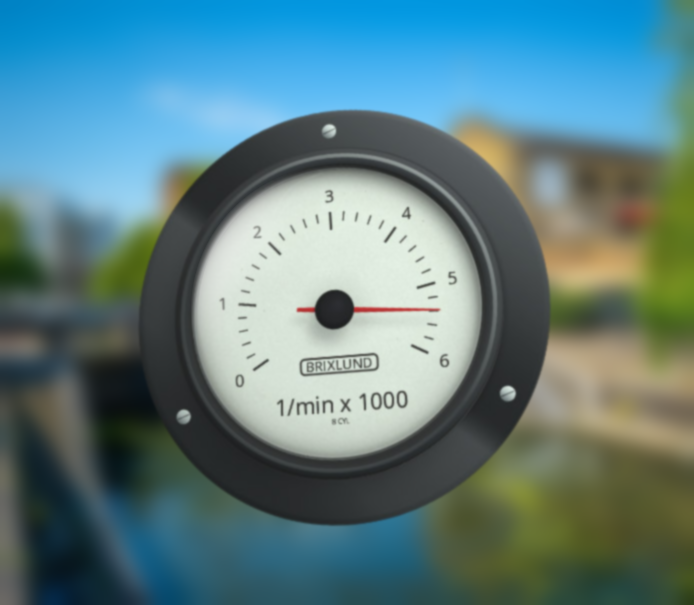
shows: value=5400 unit=rpm
